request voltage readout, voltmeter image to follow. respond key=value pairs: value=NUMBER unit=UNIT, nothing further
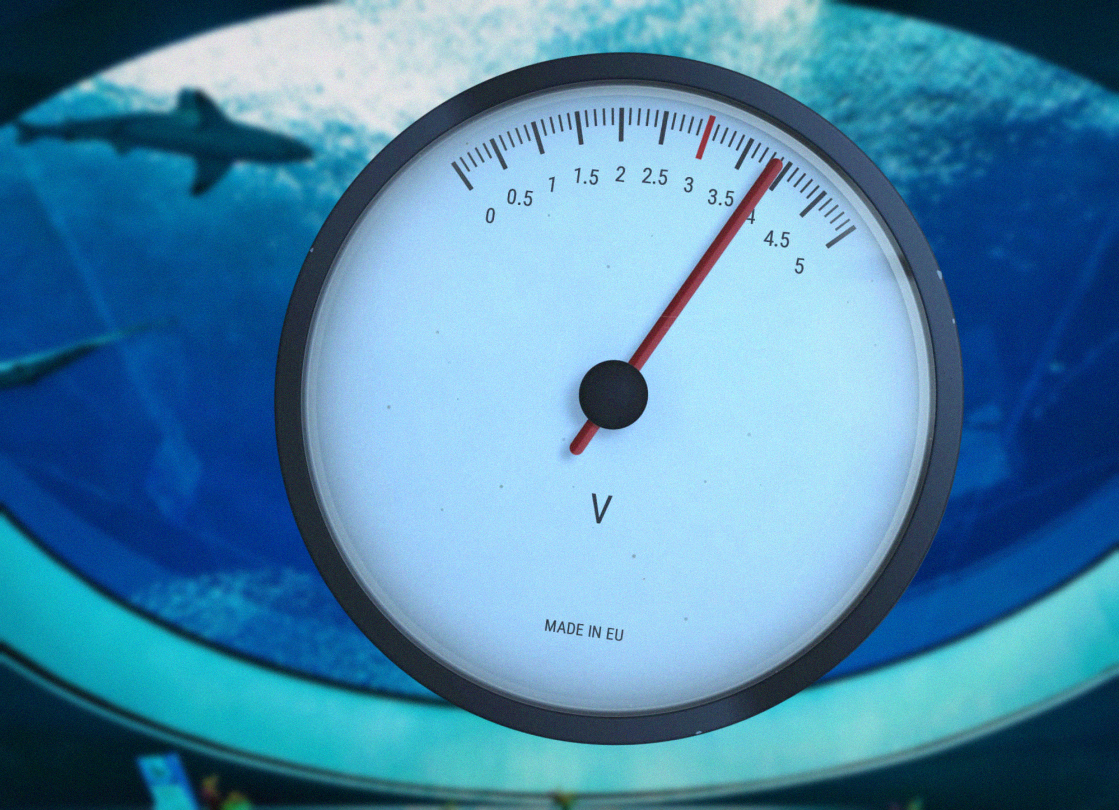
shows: value=3.9 unit=V
